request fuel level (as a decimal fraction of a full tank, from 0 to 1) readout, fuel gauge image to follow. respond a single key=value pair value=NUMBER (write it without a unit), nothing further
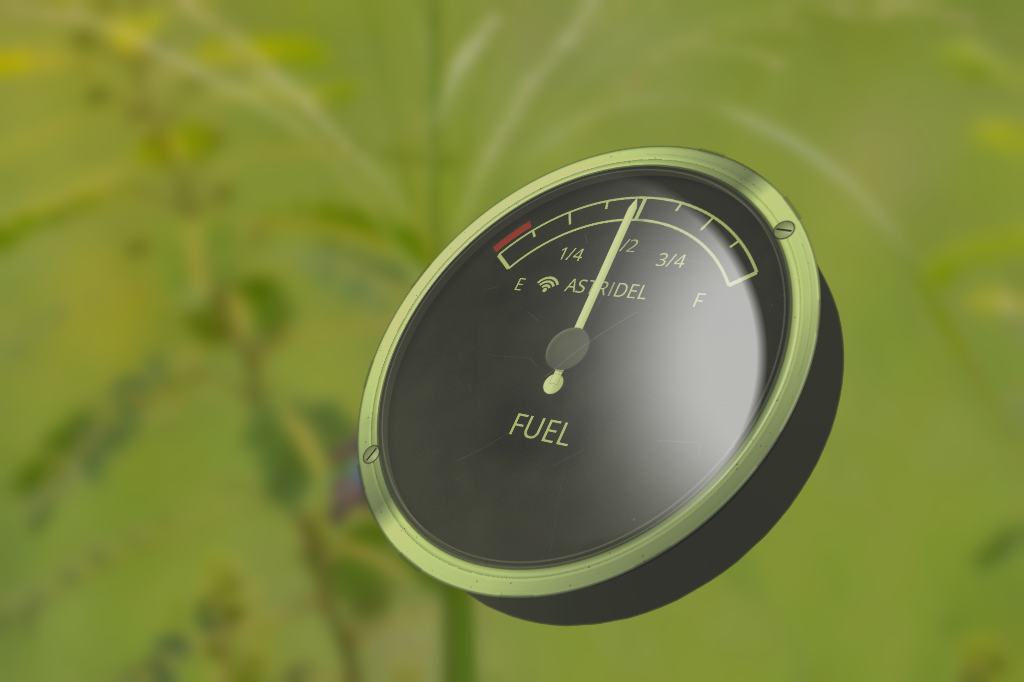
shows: value=0.5
